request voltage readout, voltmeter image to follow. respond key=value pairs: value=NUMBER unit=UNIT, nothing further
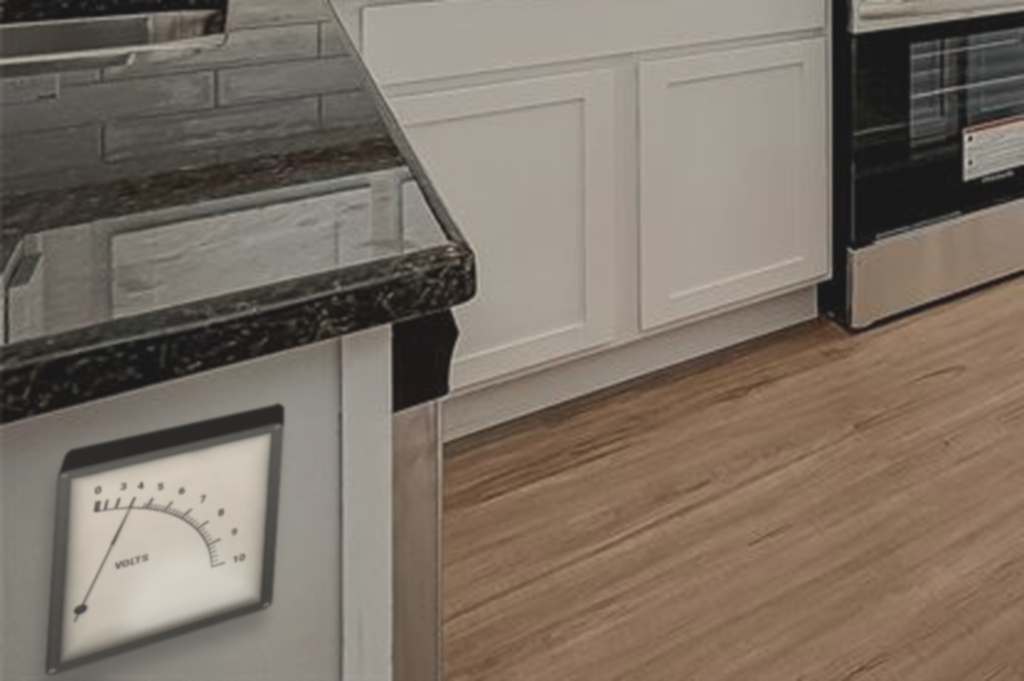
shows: value=4 unit=V
